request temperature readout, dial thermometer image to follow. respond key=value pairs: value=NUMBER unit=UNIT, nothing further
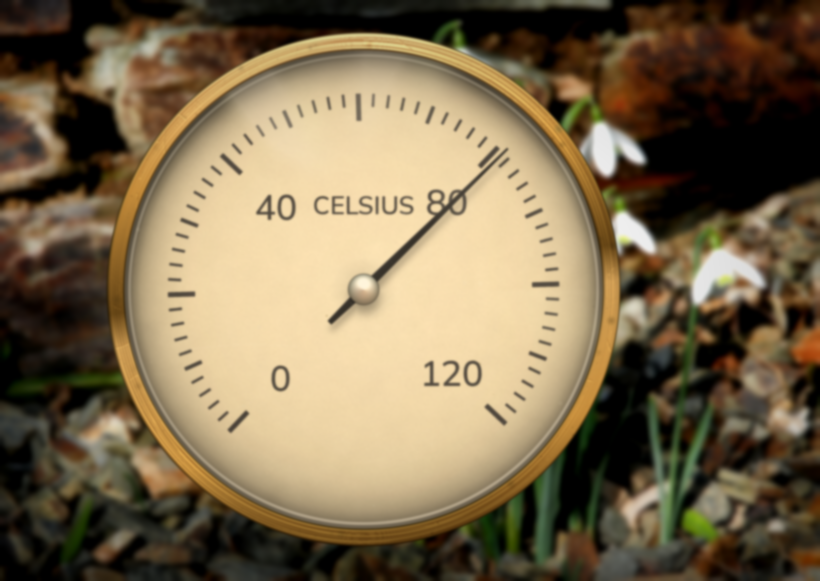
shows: value=81 unit=°C
